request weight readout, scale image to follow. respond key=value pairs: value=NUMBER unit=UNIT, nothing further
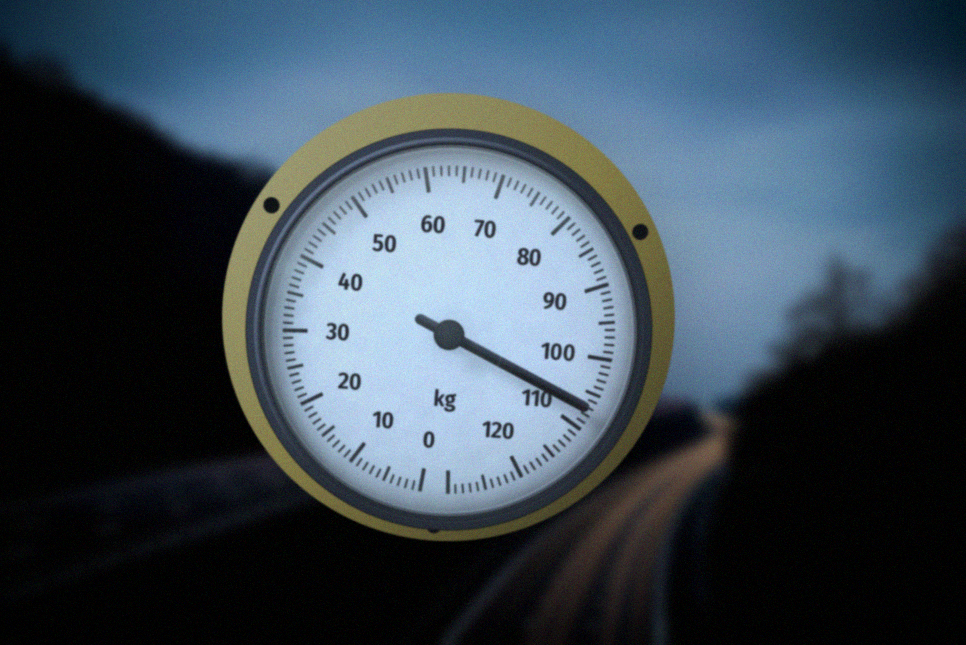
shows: value=107 unit=kg
